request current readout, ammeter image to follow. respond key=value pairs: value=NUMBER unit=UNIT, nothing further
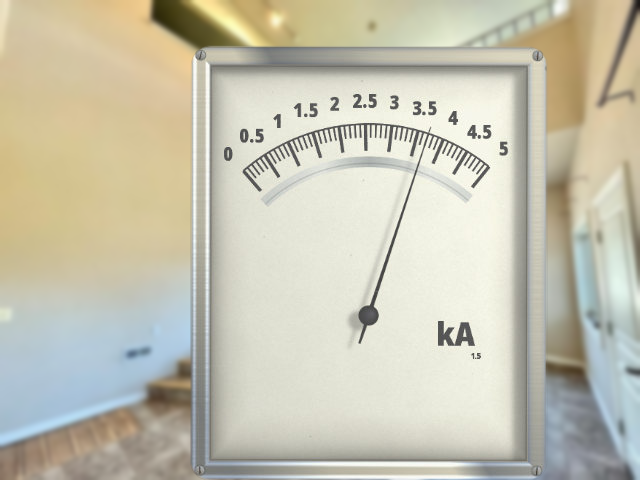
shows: value=3.7 unit=kA
